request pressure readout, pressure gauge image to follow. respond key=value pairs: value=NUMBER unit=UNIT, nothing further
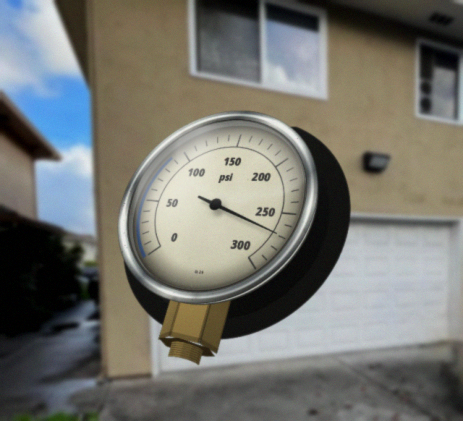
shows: value=270 unit=psi
